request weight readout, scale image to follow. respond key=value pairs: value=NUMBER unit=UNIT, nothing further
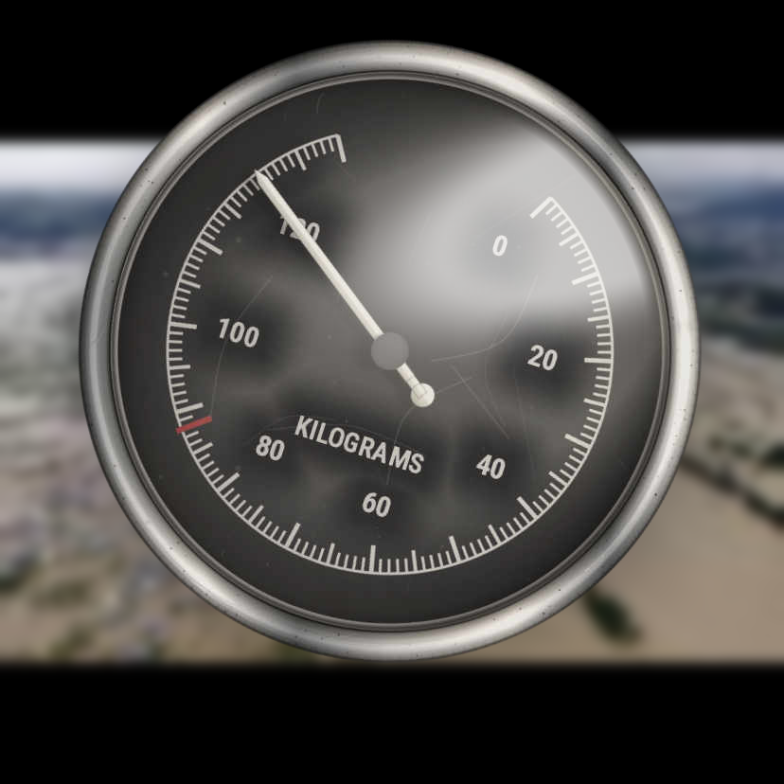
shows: value=120 unit=kg
